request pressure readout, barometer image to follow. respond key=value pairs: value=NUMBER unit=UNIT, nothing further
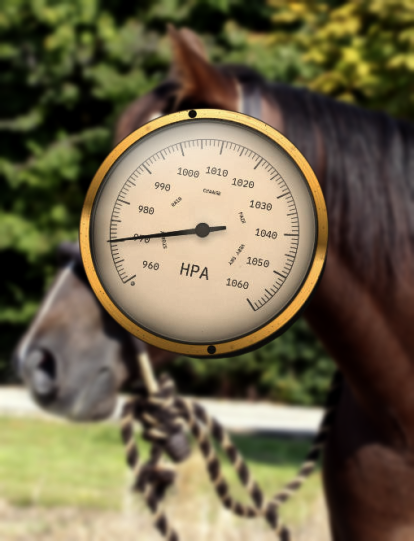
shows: value=970 unit=hPa
